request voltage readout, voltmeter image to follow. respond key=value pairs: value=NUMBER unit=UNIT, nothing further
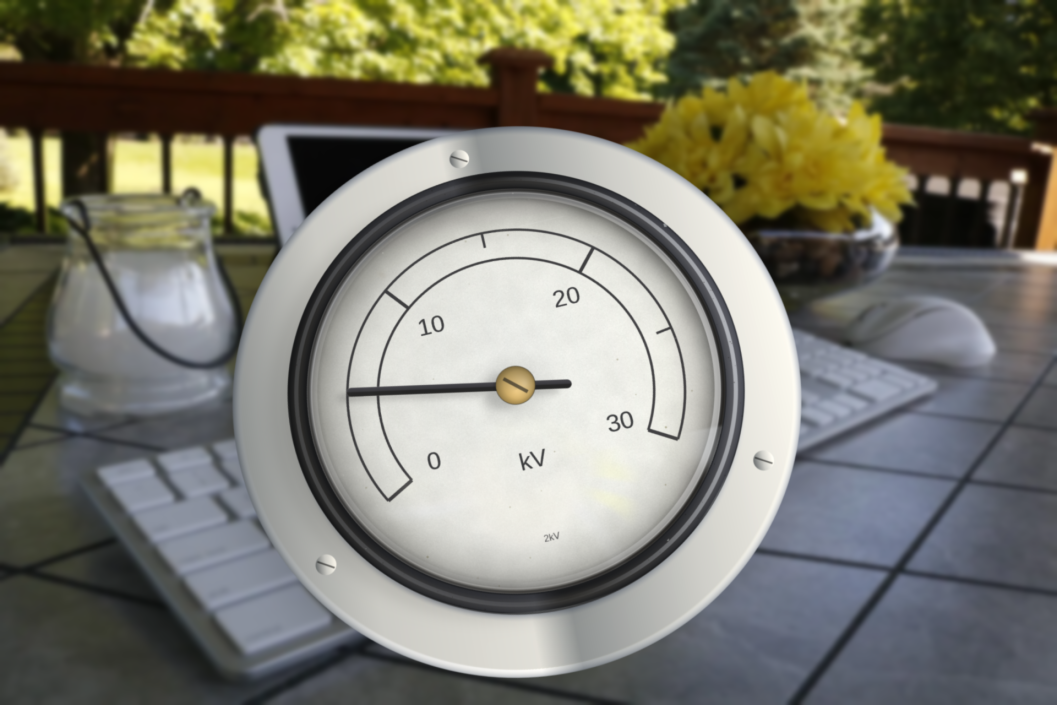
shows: value=5 unit=kV
